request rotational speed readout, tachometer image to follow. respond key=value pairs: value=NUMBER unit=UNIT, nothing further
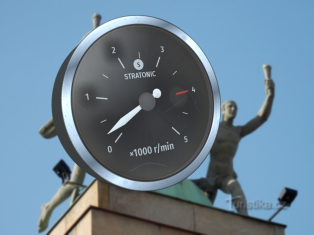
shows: value=250 unit=rpm
